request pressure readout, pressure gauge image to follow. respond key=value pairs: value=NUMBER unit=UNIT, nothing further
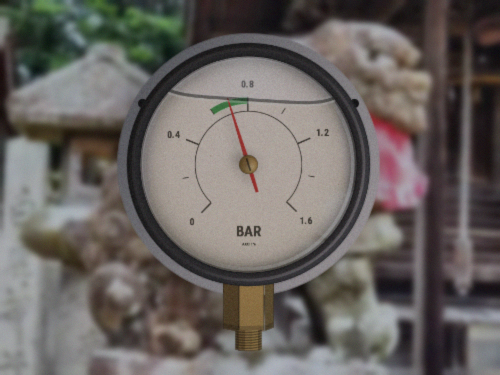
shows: value=0.7 unit=bar
